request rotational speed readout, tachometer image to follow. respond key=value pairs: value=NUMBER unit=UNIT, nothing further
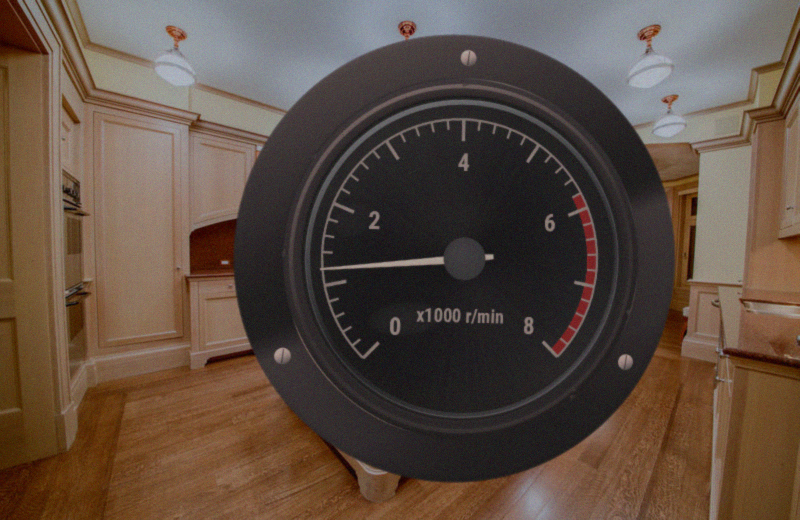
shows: value=1200 unit=rpm
